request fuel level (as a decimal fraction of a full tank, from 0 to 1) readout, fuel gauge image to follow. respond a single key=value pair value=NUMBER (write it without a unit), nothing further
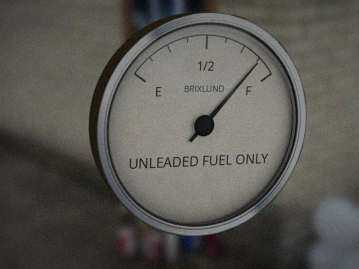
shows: value=0.875
